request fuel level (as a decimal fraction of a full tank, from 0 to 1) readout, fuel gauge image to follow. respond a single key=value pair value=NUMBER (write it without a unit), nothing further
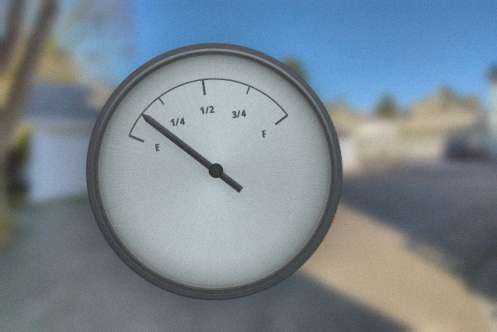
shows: value=0.125
